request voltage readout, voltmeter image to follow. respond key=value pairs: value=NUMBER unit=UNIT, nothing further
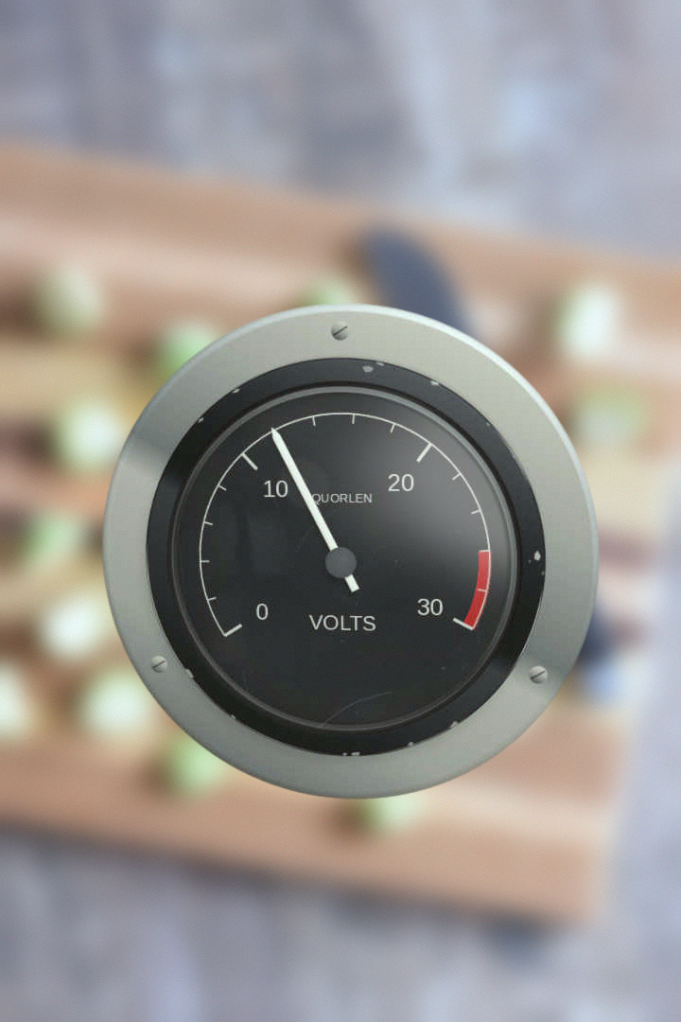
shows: value=12 unit=V
